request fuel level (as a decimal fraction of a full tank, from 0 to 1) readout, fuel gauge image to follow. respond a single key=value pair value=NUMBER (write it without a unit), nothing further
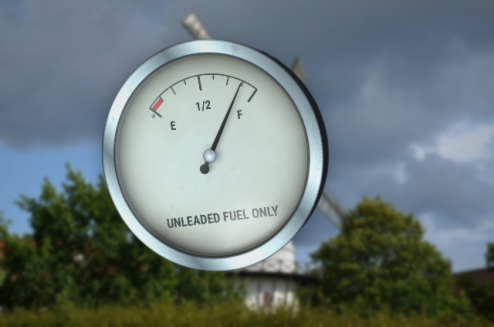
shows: value=0.875
